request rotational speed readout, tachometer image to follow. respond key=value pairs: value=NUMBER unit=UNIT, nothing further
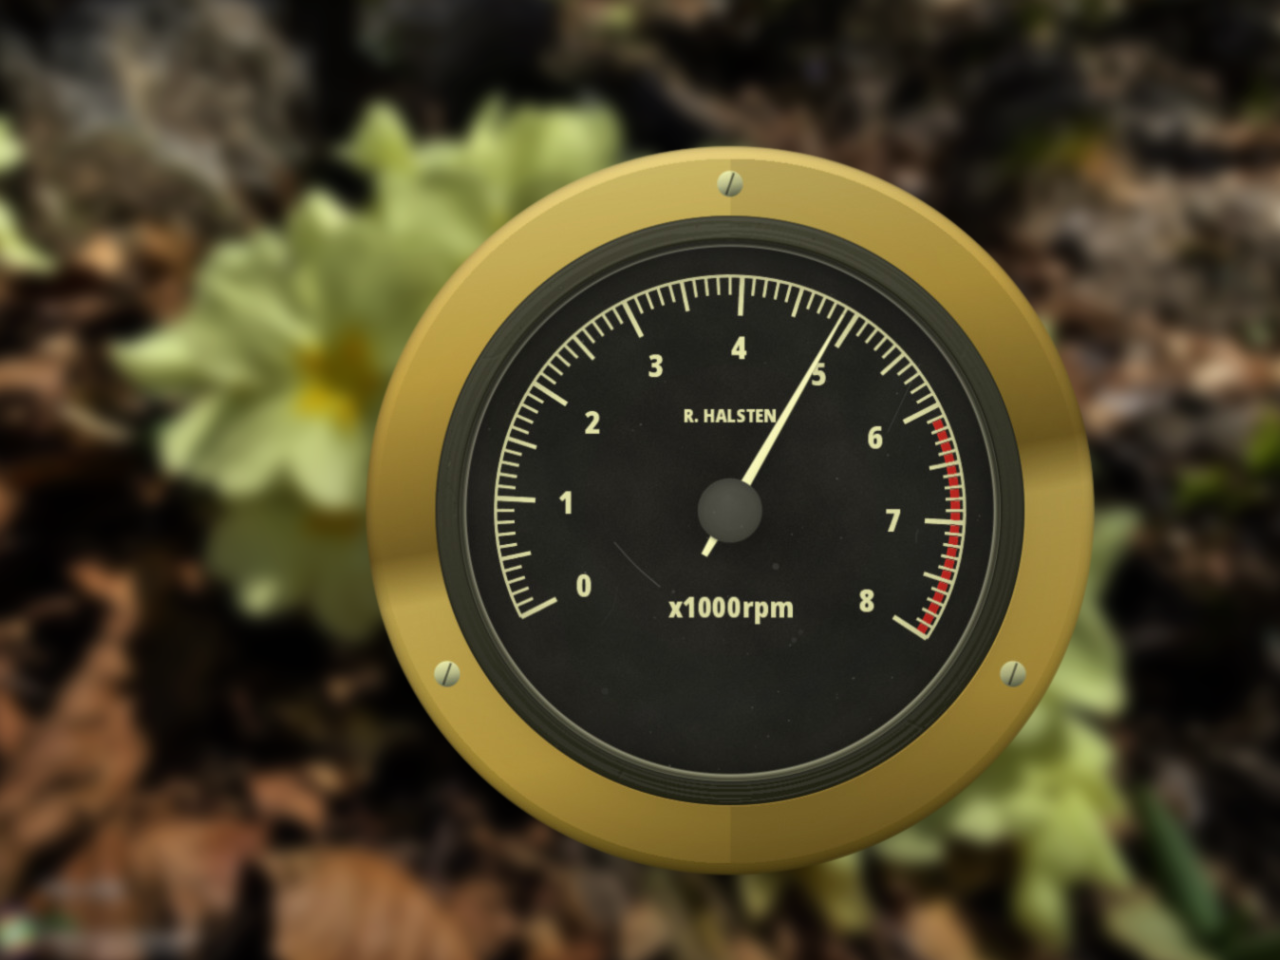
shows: value=4900 unit=rpm
